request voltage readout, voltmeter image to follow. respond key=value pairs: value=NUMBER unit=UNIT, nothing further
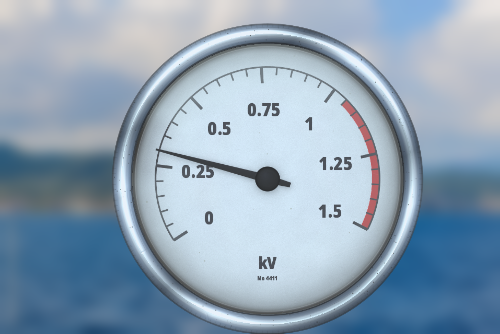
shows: value=0.3 unit=kV
